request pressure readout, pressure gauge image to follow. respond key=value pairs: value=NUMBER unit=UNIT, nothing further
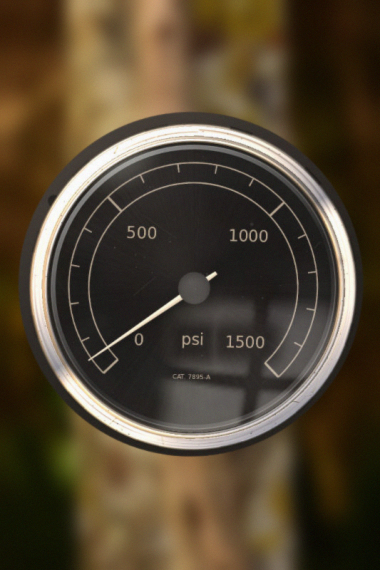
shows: value=50 unit=psi
